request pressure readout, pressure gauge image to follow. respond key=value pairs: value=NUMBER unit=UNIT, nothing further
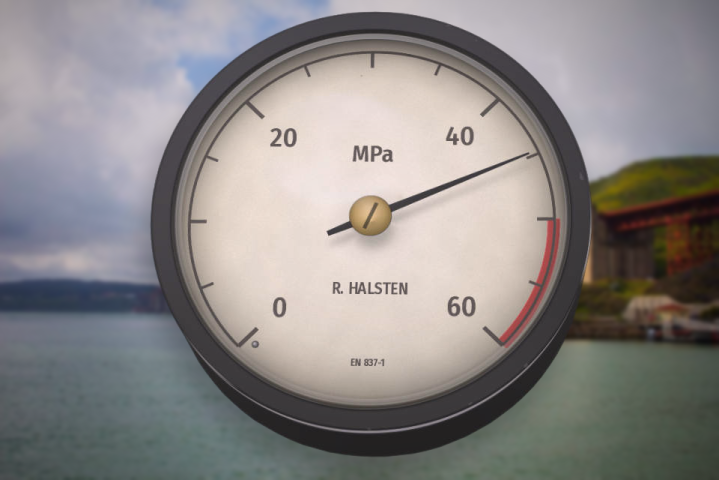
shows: value=45 unit=MPa
